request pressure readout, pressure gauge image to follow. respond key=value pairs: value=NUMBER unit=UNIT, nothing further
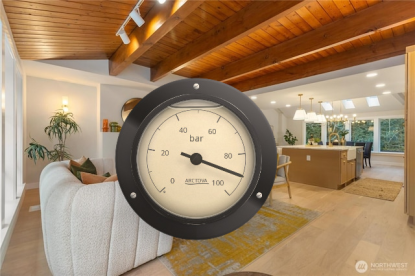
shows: value=90 unit=bar
